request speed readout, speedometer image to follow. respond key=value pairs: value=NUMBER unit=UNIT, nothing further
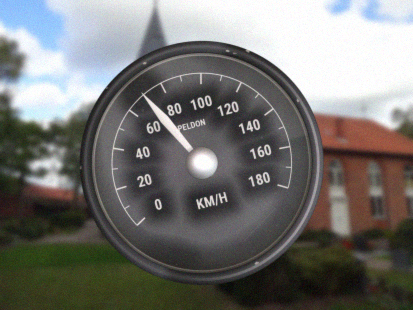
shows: value=70 unit=km/h
